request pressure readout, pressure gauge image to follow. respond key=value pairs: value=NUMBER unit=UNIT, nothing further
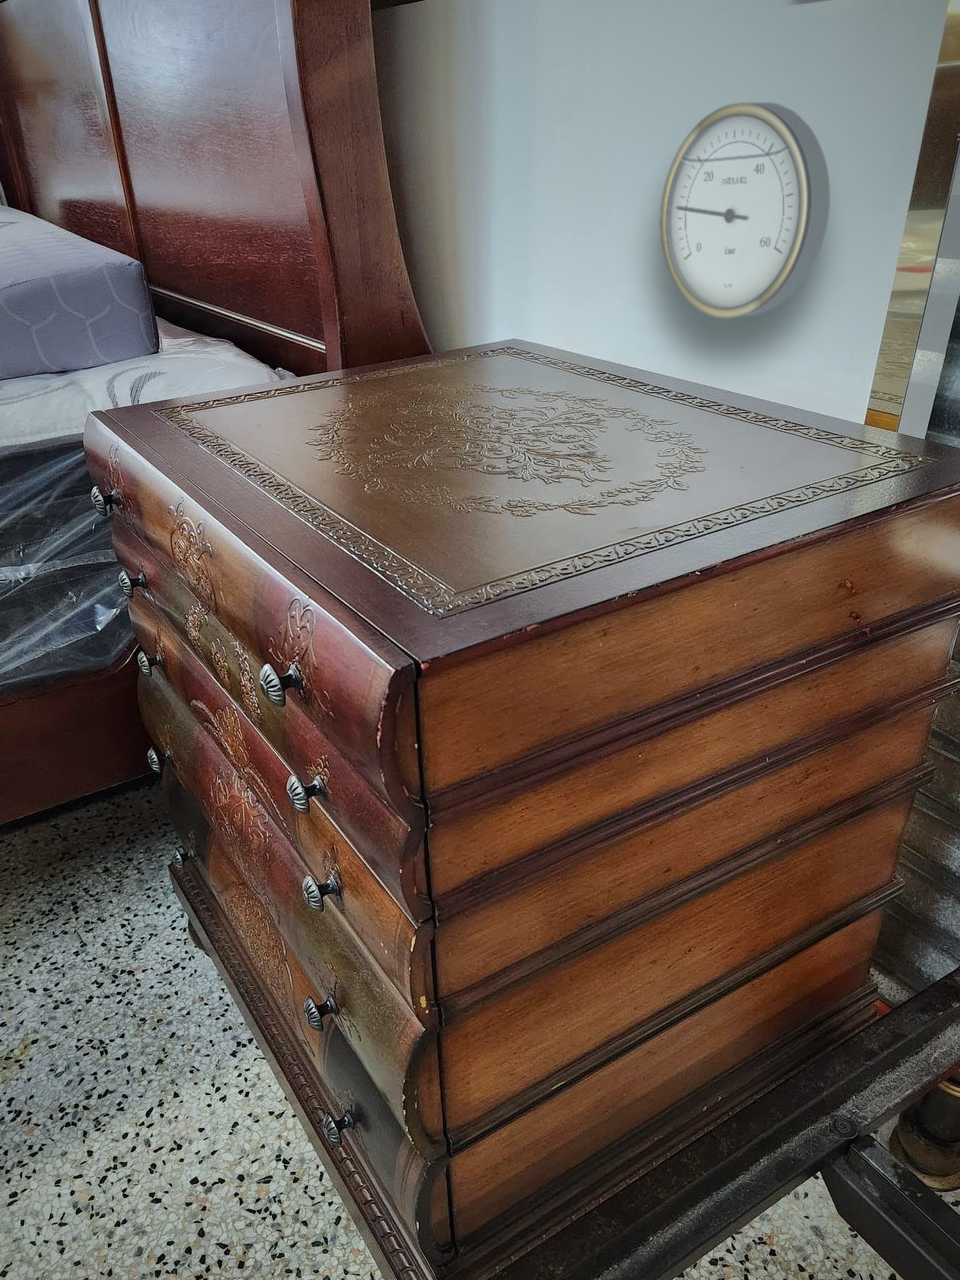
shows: value=10 unit=bar
